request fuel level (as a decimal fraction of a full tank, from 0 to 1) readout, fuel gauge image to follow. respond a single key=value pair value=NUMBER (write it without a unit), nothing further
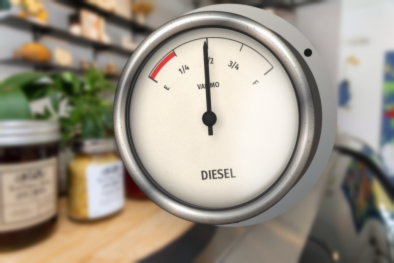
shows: value=0.5
